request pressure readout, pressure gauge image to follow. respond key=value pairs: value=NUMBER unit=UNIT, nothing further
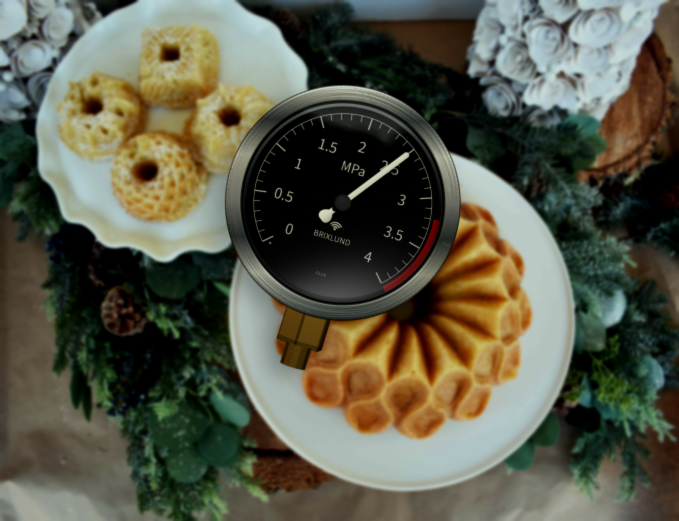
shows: value=2.5 unit=MPa
